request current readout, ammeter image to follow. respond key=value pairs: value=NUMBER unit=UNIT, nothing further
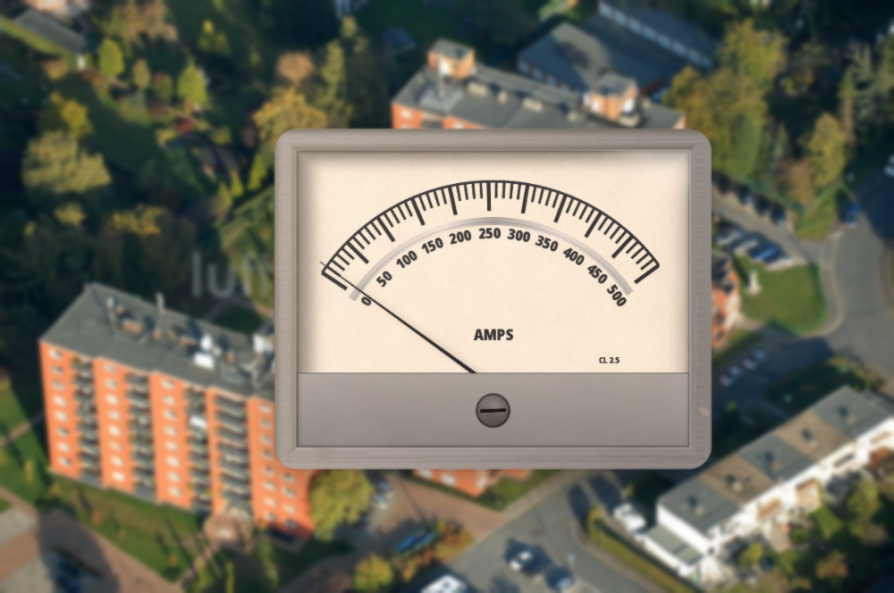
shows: value=10 unit=A
